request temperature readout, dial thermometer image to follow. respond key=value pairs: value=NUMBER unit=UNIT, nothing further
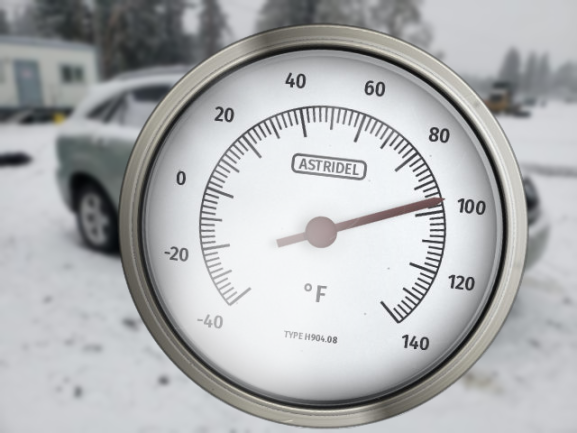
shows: value=96 unit=°F
